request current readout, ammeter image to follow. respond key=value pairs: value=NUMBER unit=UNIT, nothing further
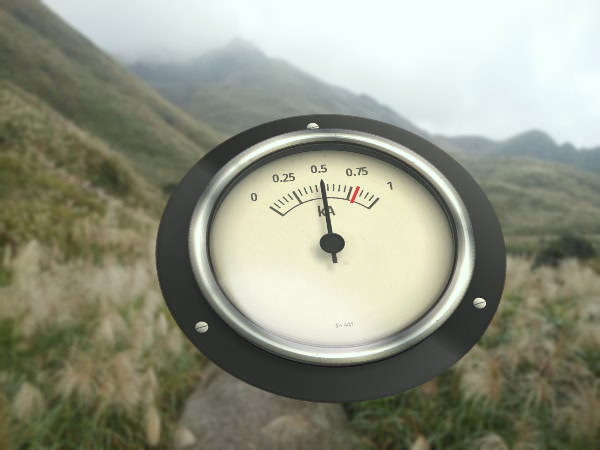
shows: value=0.5 unit=kA
